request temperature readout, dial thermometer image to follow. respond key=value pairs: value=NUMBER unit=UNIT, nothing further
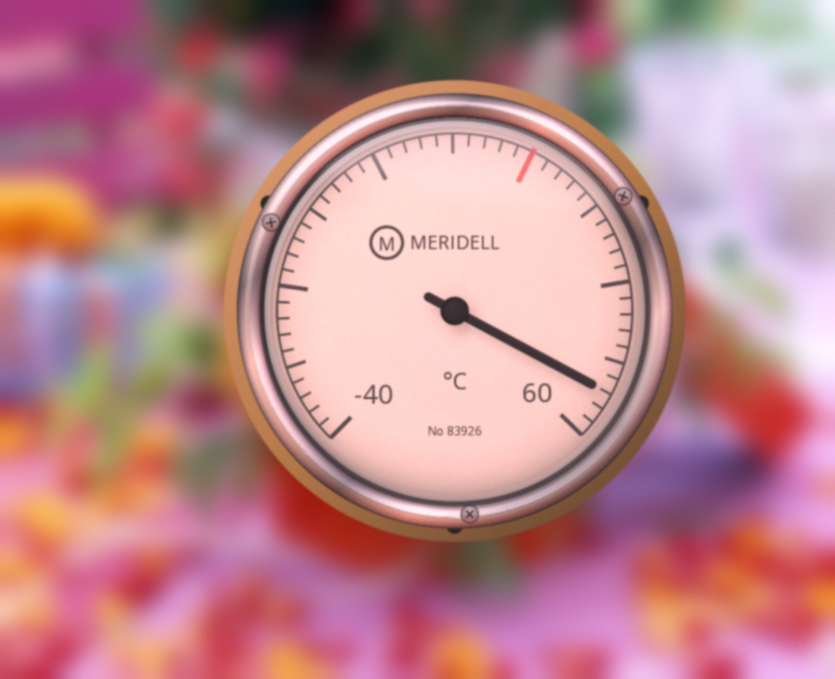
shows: value=54 unit=°C
